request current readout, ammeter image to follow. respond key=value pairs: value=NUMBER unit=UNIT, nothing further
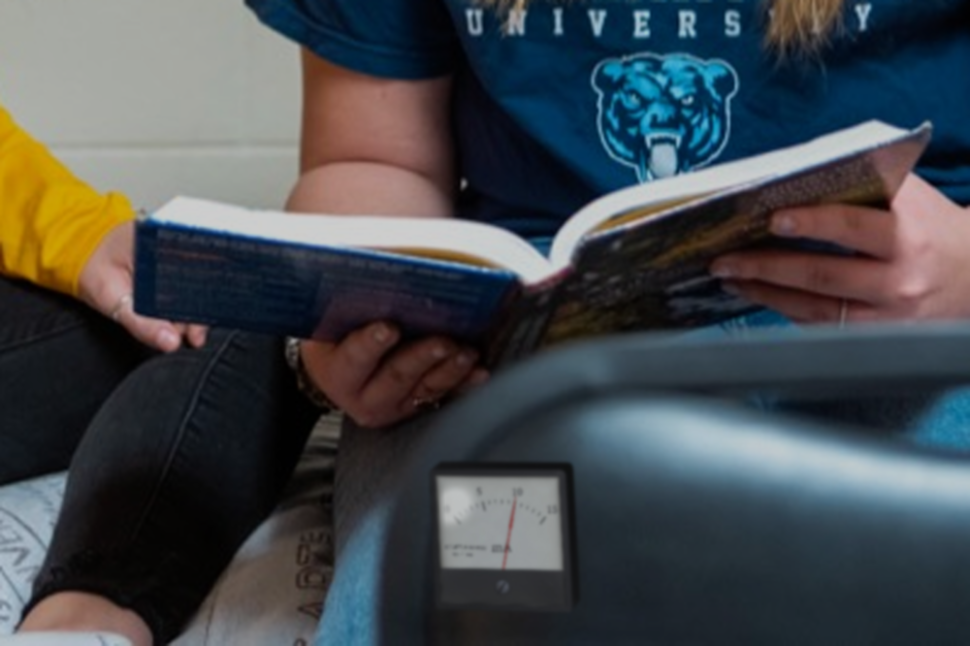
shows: value=10 unit=mA
